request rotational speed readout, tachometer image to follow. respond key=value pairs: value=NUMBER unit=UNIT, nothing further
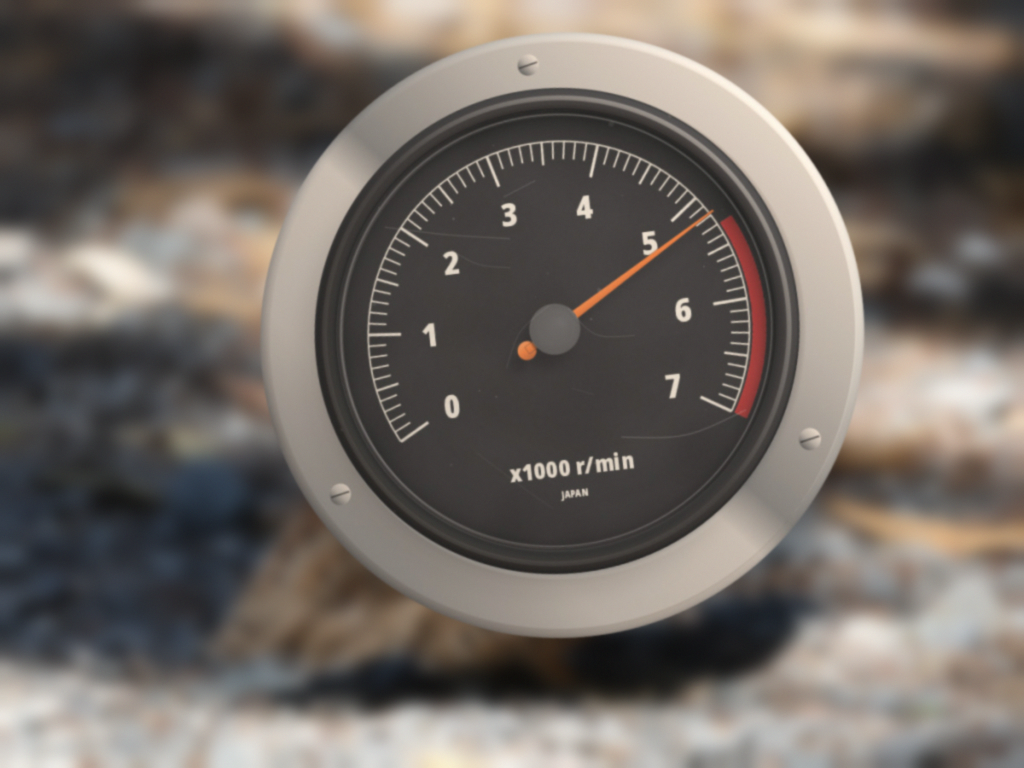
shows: value=5200 unit=rpm
